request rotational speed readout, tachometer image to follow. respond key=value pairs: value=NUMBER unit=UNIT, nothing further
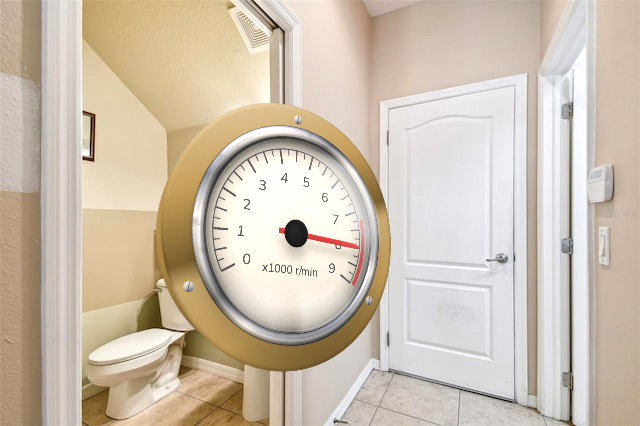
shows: value=8000 unit=rpm
